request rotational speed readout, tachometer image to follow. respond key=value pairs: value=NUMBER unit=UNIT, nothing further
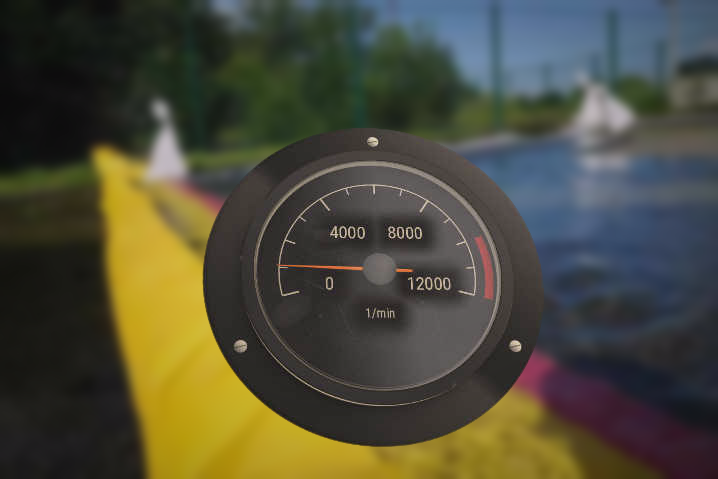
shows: value=1000 unit=rpm
